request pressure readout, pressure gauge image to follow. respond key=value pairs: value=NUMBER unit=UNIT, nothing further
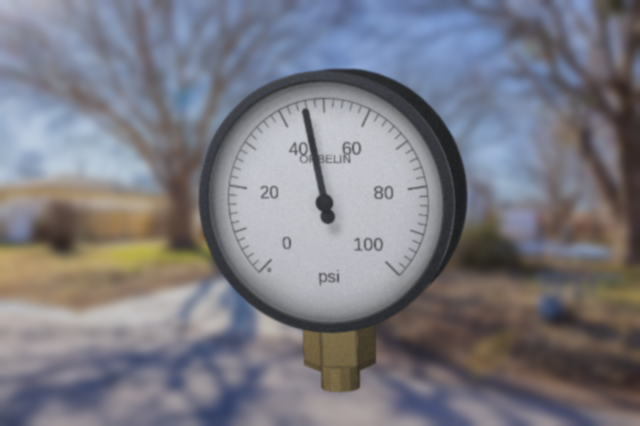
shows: value=46 unit=psi
